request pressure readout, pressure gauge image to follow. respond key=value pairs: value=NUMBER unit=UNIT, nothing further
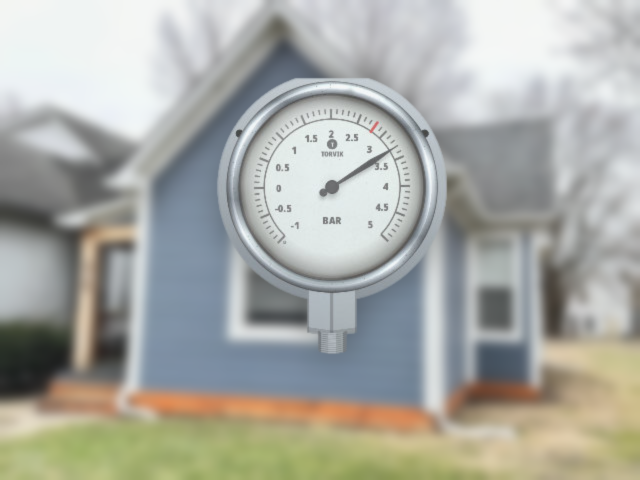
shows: value=3.3 unit=bar
